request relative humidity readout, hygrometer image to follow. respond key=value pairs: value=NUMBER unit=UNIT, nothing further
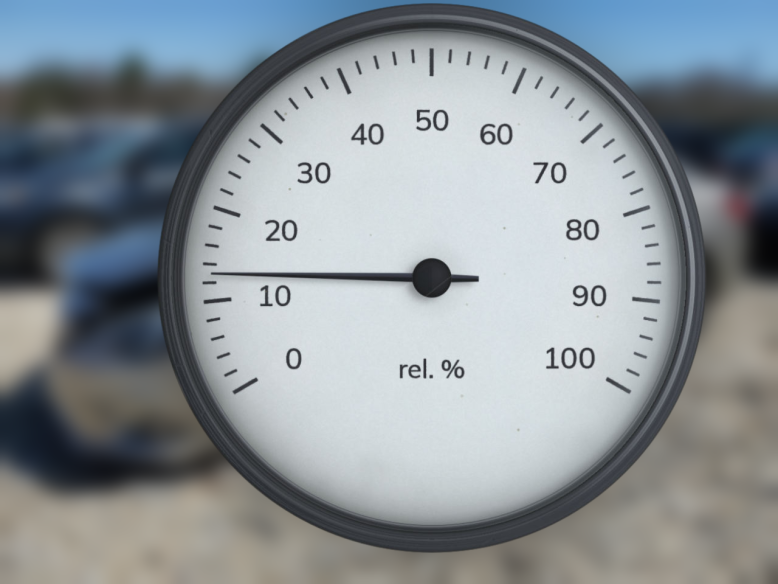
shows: value=13 unit=%
